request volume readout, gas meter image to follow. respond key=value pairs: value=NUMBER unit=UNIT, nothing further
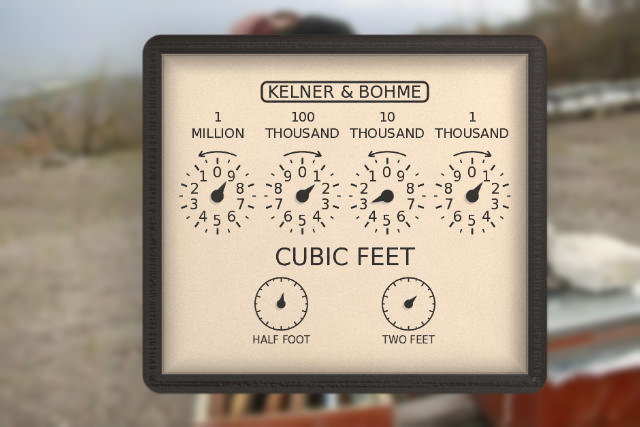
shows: value=913100 unit=ft³
